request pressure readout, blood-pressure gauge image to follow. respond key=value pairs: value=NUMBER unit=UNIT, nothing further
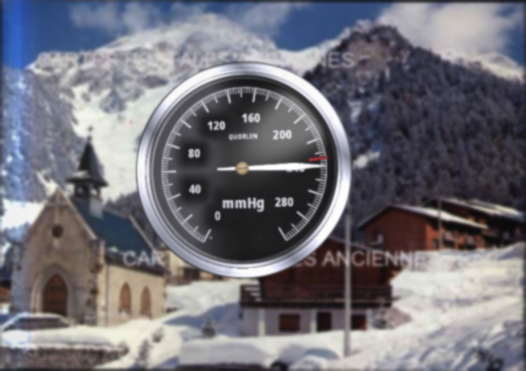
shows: value=240 unit=mmHg
